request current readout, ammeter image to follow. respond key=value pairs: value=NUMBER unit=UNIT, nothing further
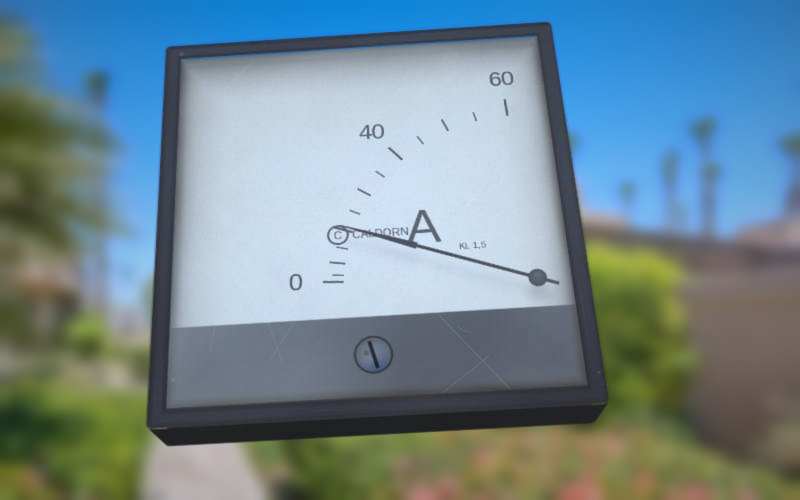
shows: value=20 unit=A
